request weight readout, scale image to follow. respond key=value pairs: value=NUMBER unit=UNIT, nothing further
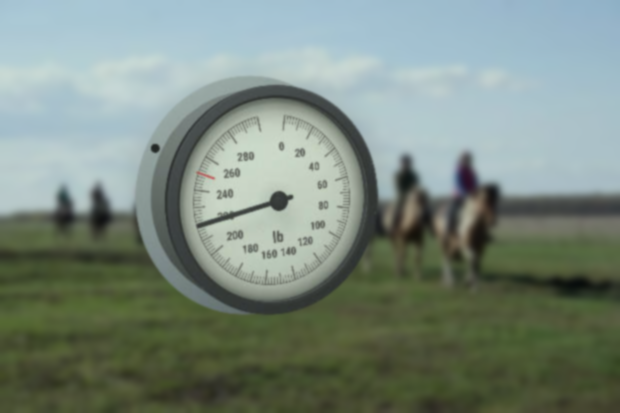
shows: value=220 unit=lb
